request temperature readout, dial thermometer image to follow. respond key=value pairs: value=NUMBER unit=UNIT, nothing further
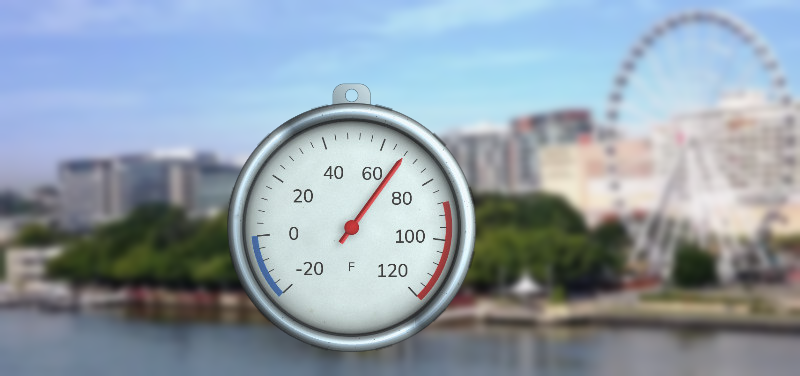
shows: value=68 unit=°F
